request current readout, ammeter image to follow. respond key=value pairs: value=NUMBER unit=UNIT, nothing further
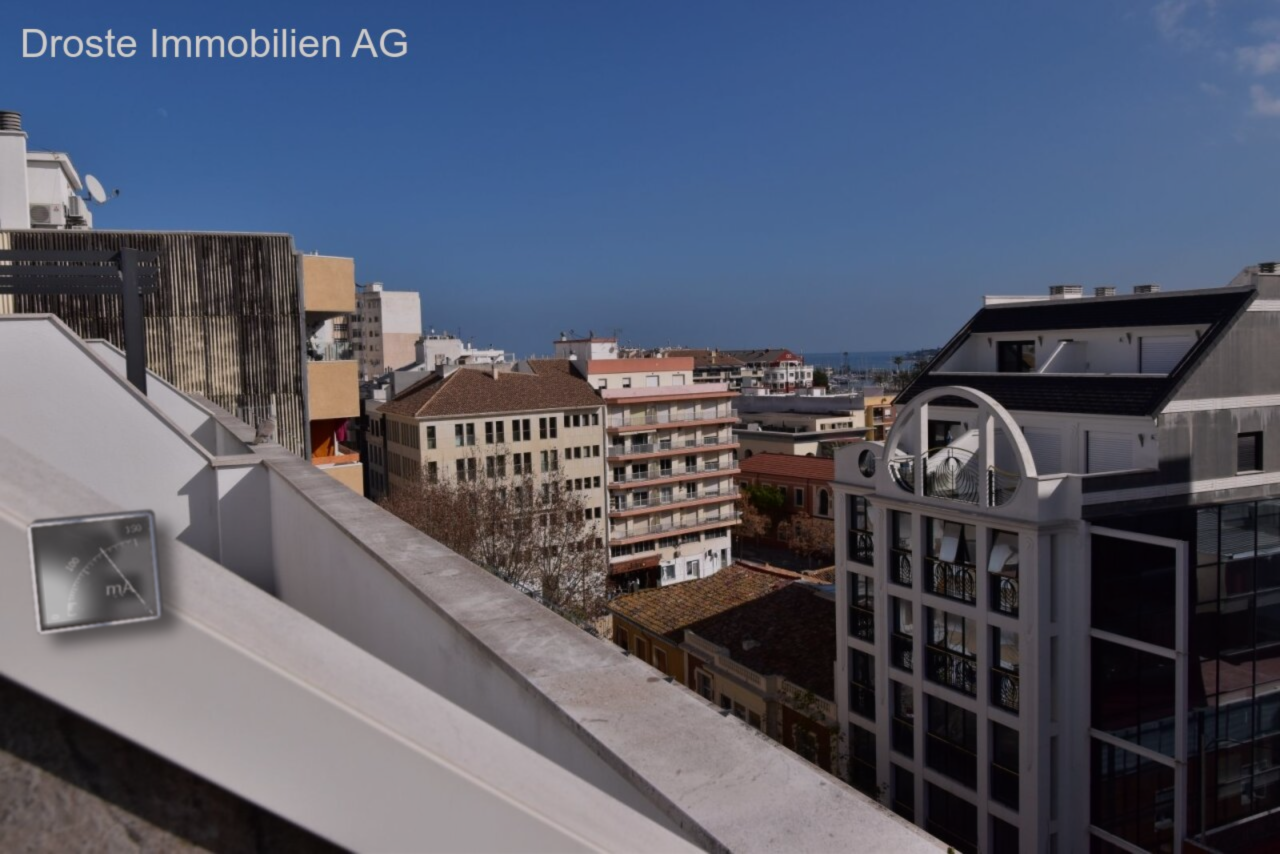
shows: value=125 unit=mA
